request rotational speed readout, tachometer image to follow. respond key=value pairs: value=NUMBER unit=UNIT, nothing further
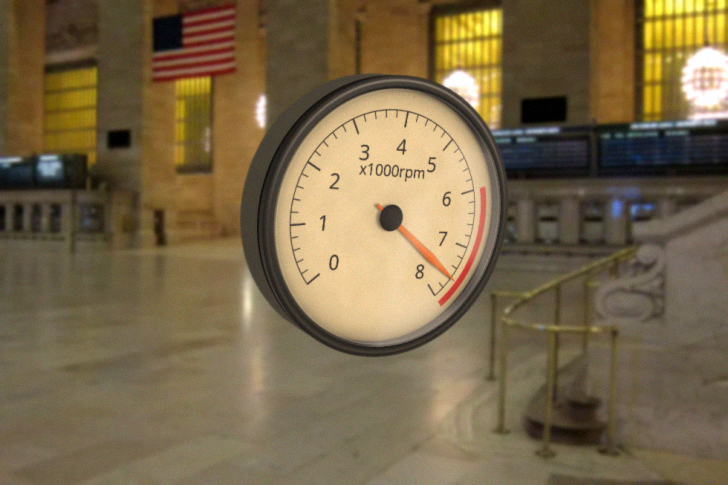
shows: value=7600 unit=rpm
